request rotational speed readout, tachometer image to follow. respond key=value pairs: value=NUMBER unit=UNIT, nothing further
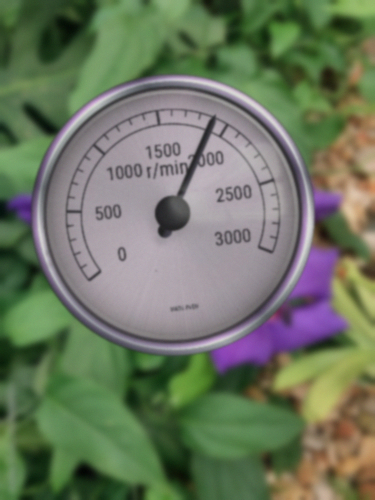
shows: value=1900 unit=rpm
